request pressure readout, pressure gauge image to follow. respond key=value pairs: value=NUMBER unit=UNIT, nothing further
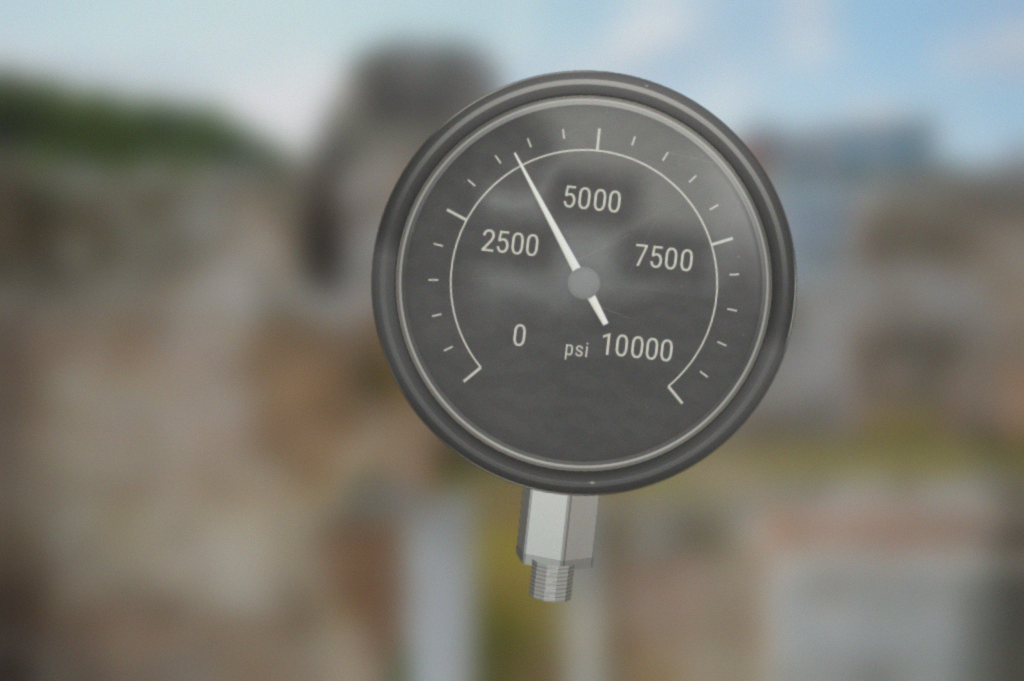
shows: value=3750 unit=psi
